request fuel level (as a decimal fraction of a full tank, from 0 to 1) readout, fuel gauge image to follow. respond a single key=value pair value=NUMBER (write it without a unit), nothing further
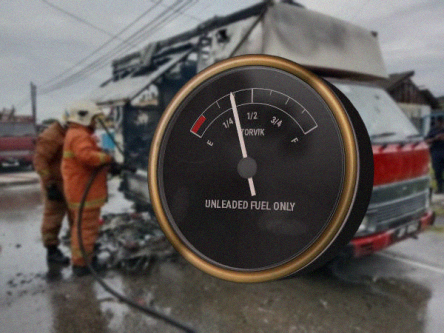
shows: value=0.375
